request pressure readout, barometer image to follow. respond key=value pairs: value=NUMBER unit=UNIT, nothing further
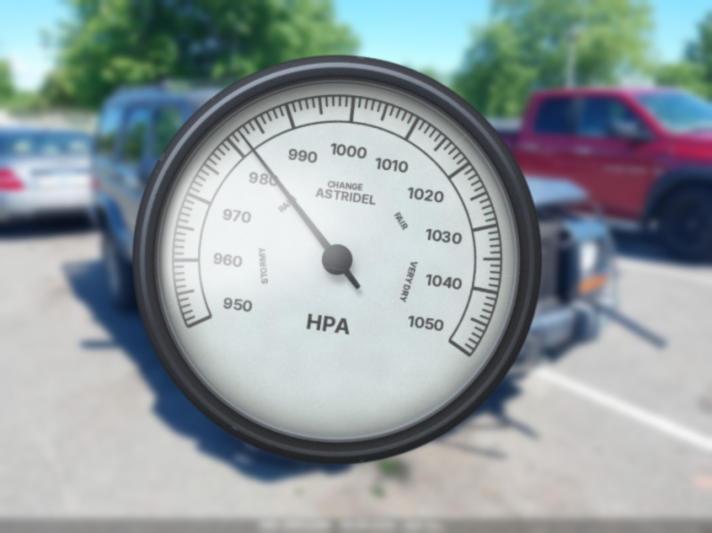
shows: value=982 unit=hPa
